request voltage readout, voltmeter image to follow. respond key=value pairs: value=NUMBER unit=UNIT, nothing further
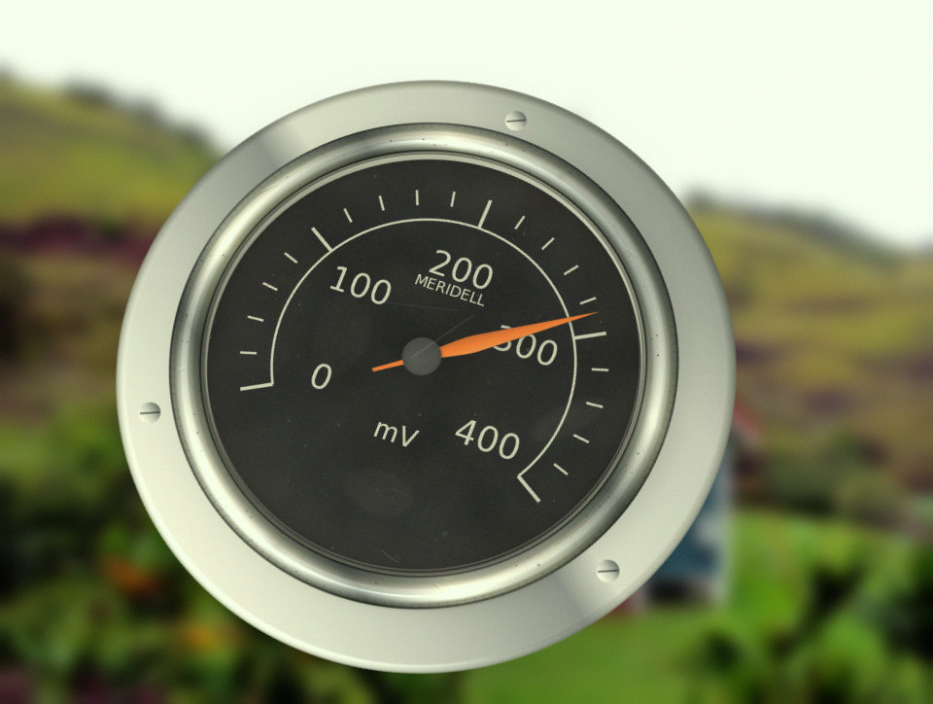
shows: value=290 unit=mV
